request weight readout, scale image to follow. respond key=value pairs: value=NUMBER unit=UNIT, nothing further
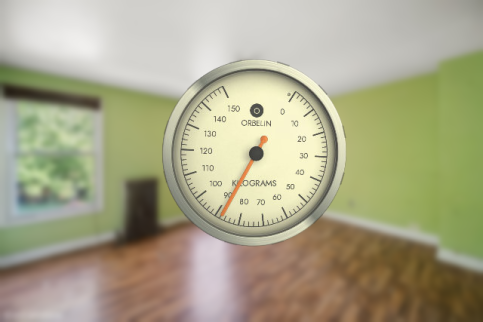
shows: value=88 unit=kg
